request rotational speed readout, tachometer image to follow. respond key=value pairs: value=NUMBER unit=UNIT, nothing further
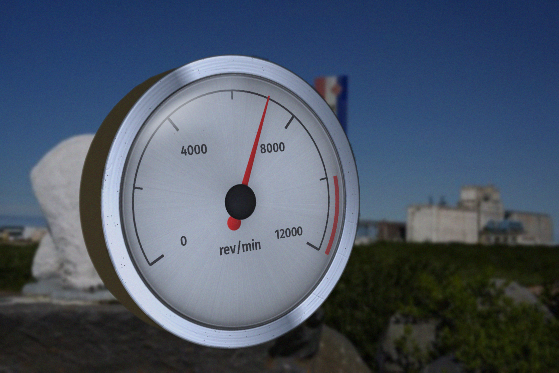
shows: value=7000 unit=rpm
